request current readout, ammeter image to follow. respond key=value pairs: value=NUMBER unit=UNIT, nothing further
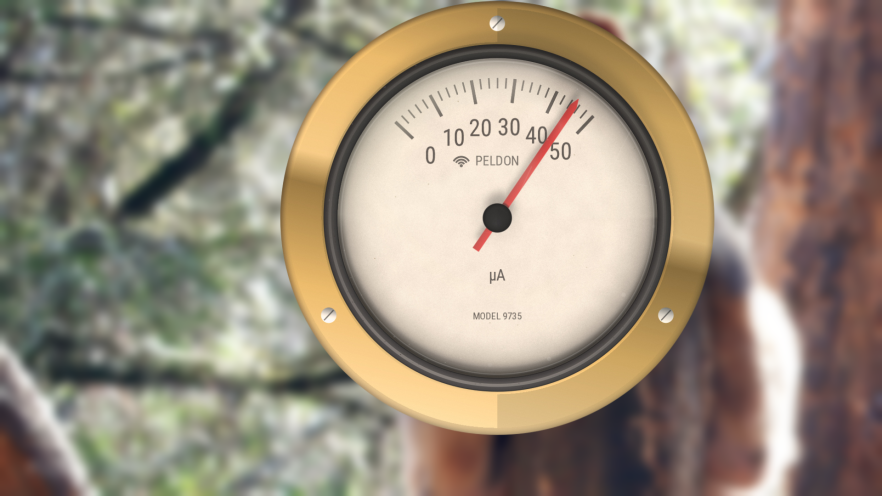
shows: value=45 unit=µA
